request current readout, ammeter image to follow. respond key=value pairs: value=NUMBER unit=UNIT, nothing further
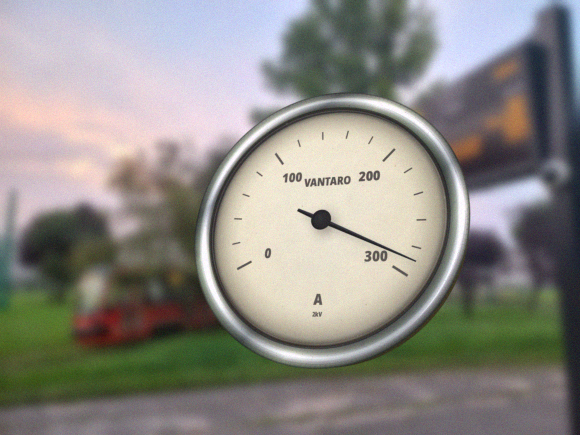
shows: value=290 unit=A
